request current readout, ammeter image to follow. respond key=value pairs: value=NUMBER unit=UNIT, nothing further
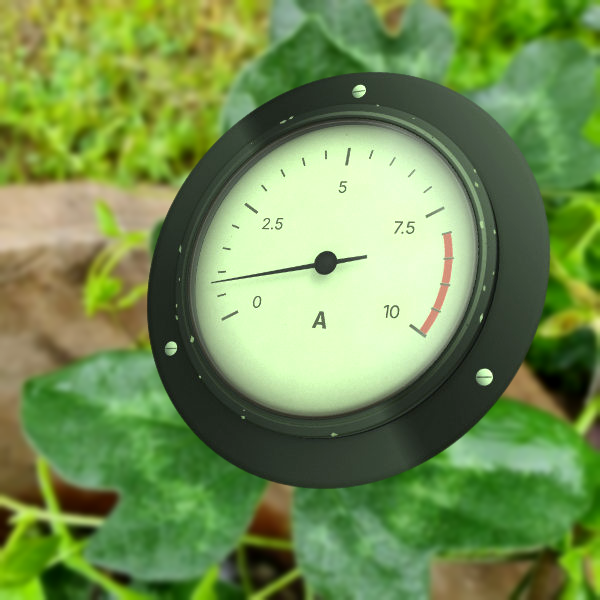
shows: value=0.75 unit=A
